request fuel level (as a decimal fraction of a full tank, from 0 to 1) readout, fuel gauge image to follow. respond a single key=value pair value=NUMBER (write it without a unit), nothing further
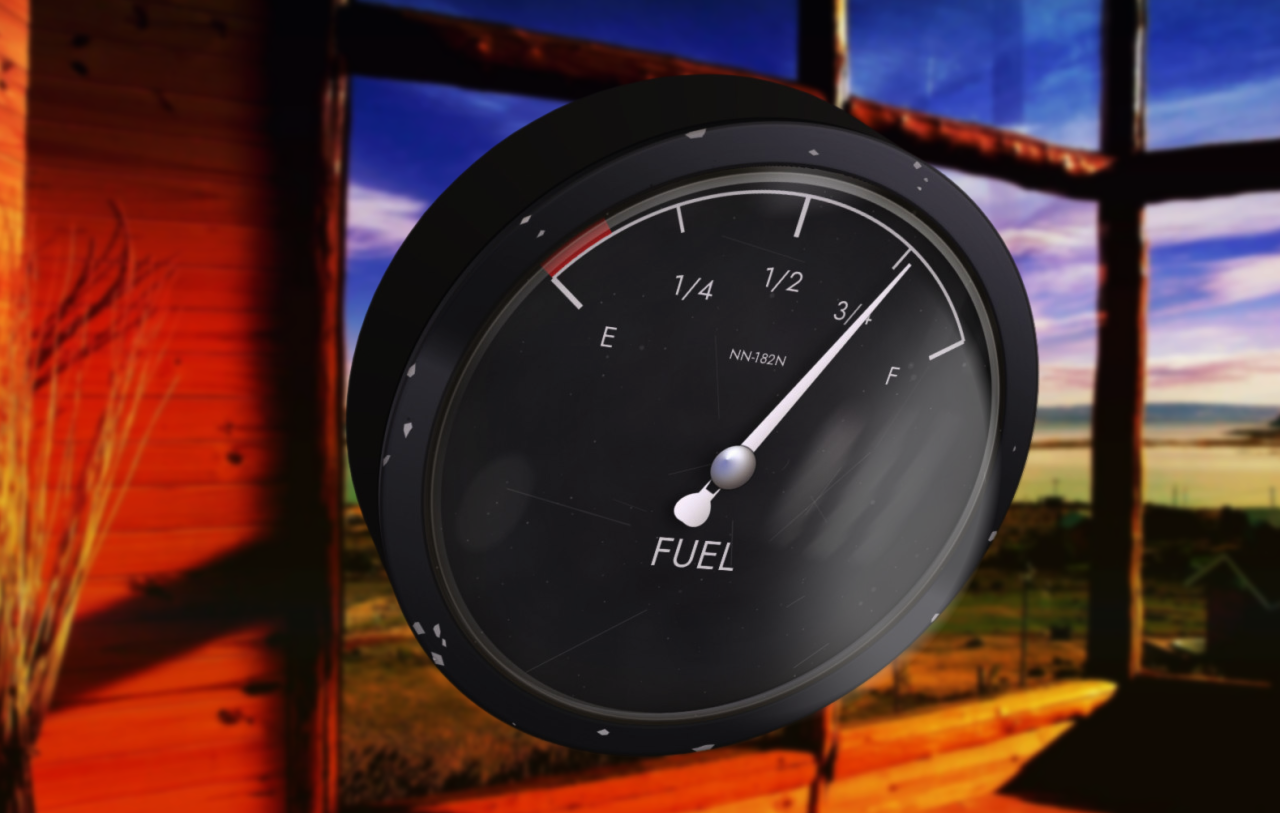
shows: value=0.75
